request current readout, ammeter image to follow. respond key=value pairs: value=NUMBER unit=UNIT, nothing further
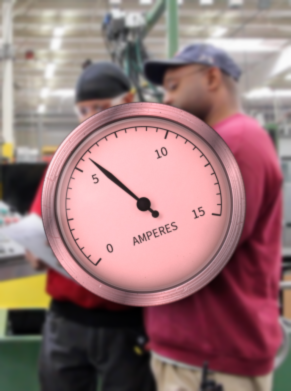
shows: value=5.75 unit=A
